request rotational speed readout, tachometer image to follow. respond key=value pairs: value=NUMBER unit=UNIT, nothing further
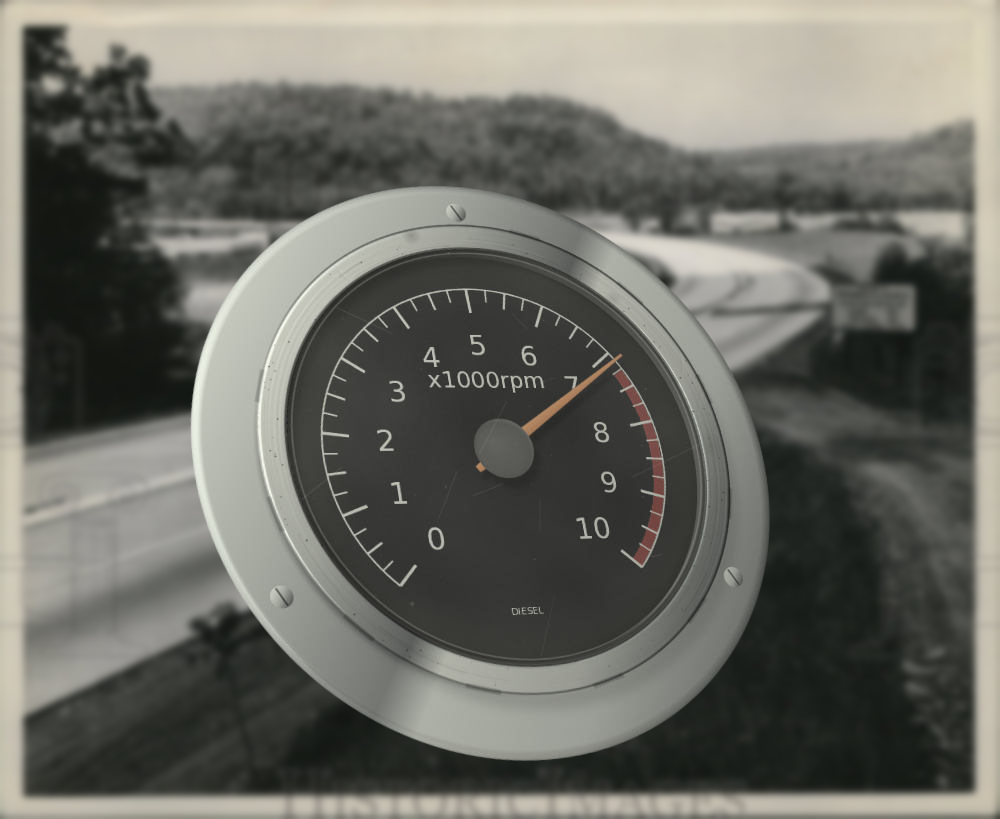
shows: value=7125 unit=rpm
